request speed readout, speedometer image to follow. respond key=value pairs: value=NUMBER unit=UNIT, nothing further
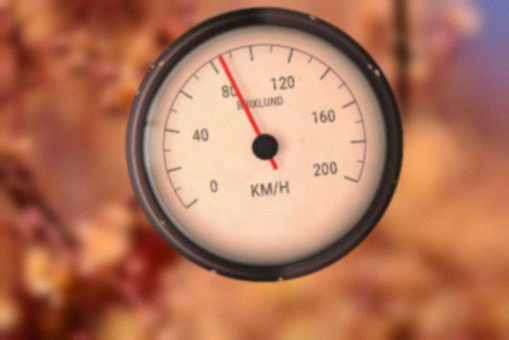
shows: value=85 unit=km/h
